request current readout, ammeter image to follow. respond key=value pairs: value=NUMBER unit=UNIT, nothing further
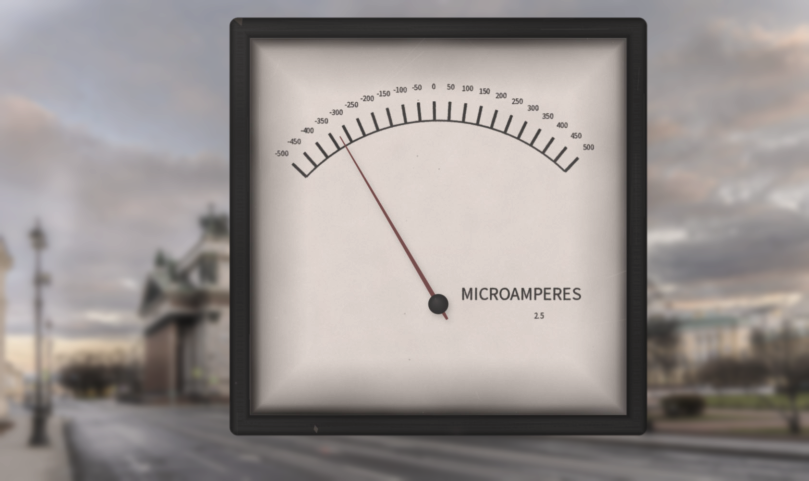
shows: value=-325 unit=µA
